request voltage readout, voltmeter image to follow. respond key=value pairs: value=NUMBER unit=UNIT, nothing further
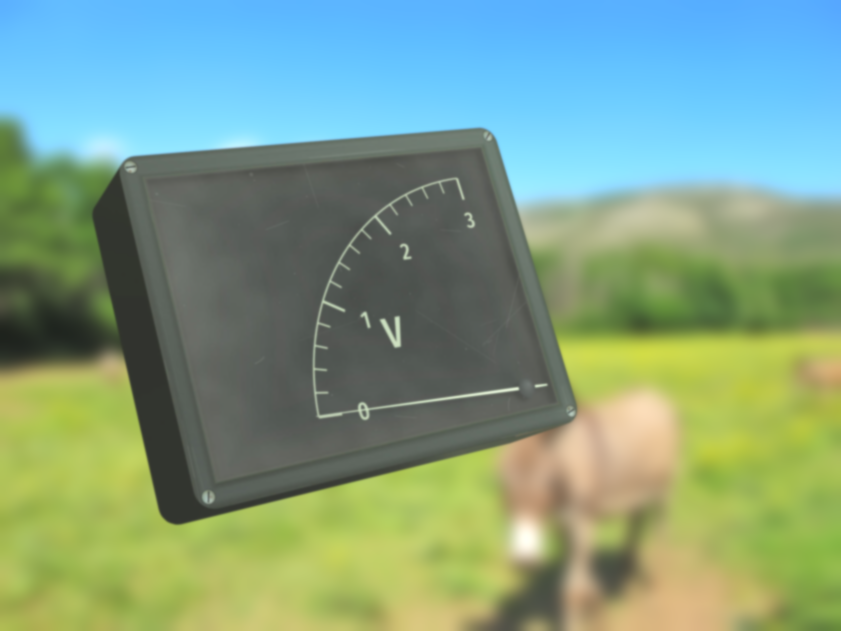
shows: value=0 unit=V
